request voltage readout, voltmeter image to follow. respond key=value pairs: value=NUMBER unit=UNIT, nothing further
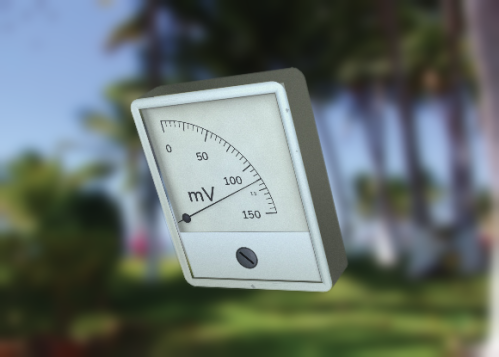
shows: value=115 unit=mV
